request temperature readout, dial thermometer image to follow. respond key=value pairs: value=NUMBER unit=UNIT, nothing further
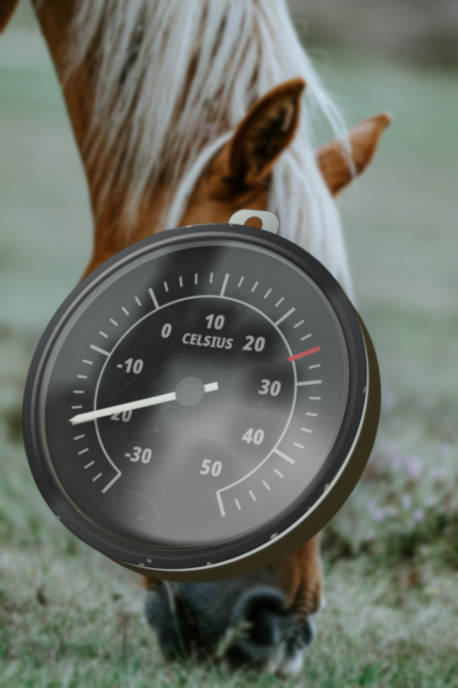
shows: value=-20 unit=°C
